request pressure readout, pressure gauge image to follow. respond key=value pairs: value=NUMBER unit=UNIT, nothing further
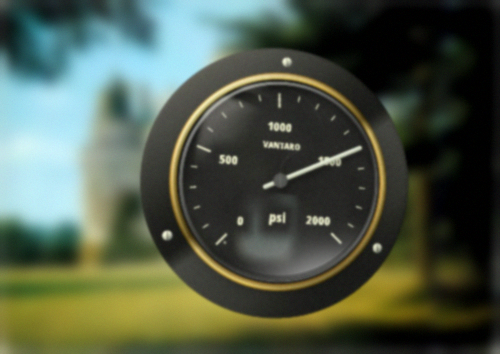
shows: value=1500 unit=psi
